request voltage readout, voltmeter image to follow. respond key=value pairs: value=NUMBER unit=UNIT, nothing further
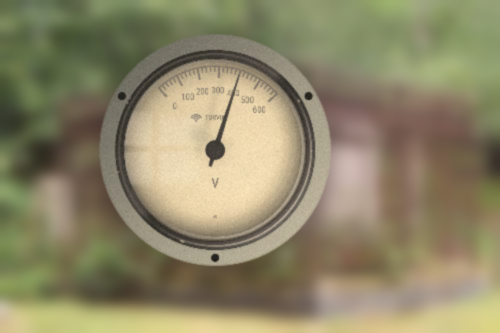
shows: value=400 unit=V
